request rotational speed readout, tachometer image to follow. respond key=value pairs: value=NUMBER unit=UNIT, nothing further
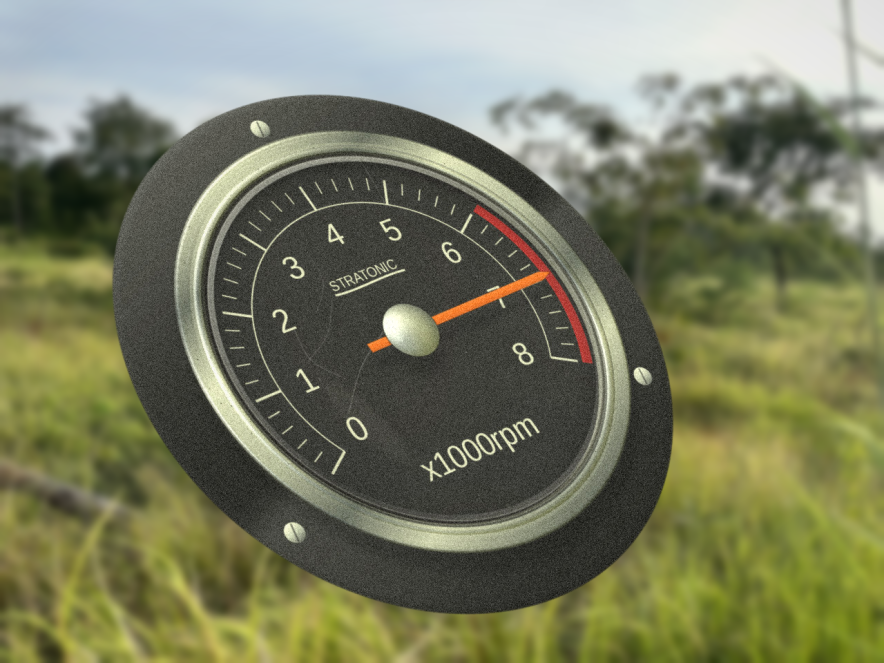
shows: value=7000 unit=rpm
